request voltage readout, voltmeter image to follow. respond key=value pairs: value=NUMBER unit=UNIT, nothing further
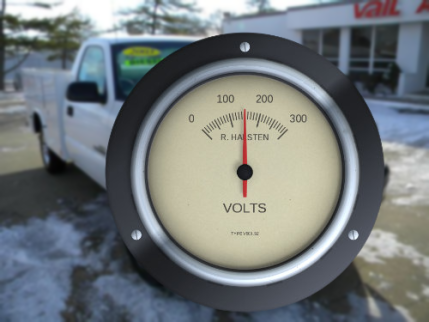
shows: value=150 unit=V
